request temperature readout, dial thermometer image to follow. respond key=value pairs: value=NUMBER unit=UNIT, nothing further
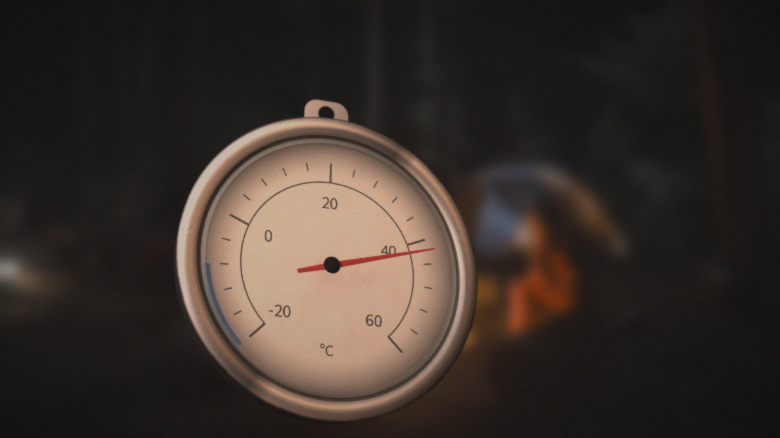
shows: value=42 unit=°C
